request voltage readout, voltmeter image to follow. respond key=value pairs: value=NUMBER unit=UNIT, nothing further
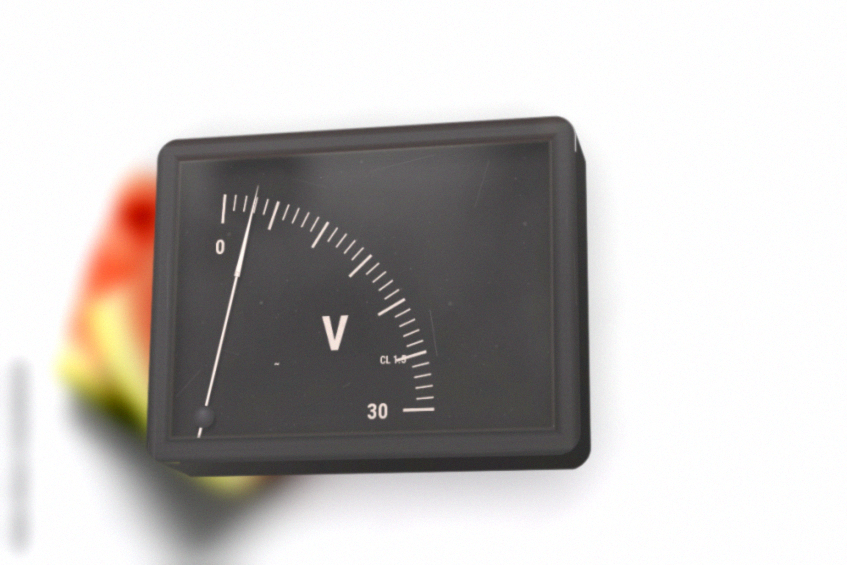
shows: value=3 unit=V
